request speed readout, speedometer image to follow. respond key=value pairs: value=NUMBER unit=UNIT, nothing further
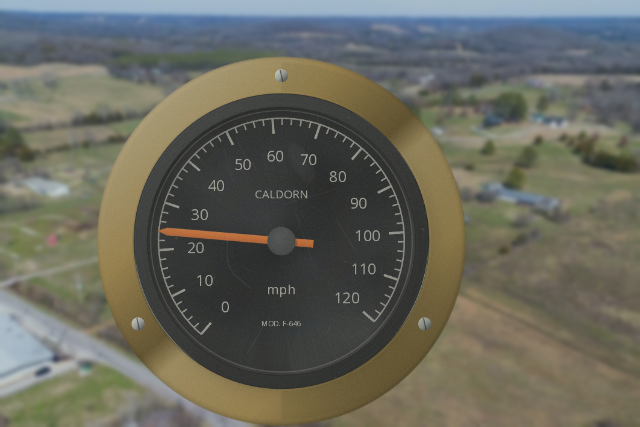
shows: value=24 unit=mph
